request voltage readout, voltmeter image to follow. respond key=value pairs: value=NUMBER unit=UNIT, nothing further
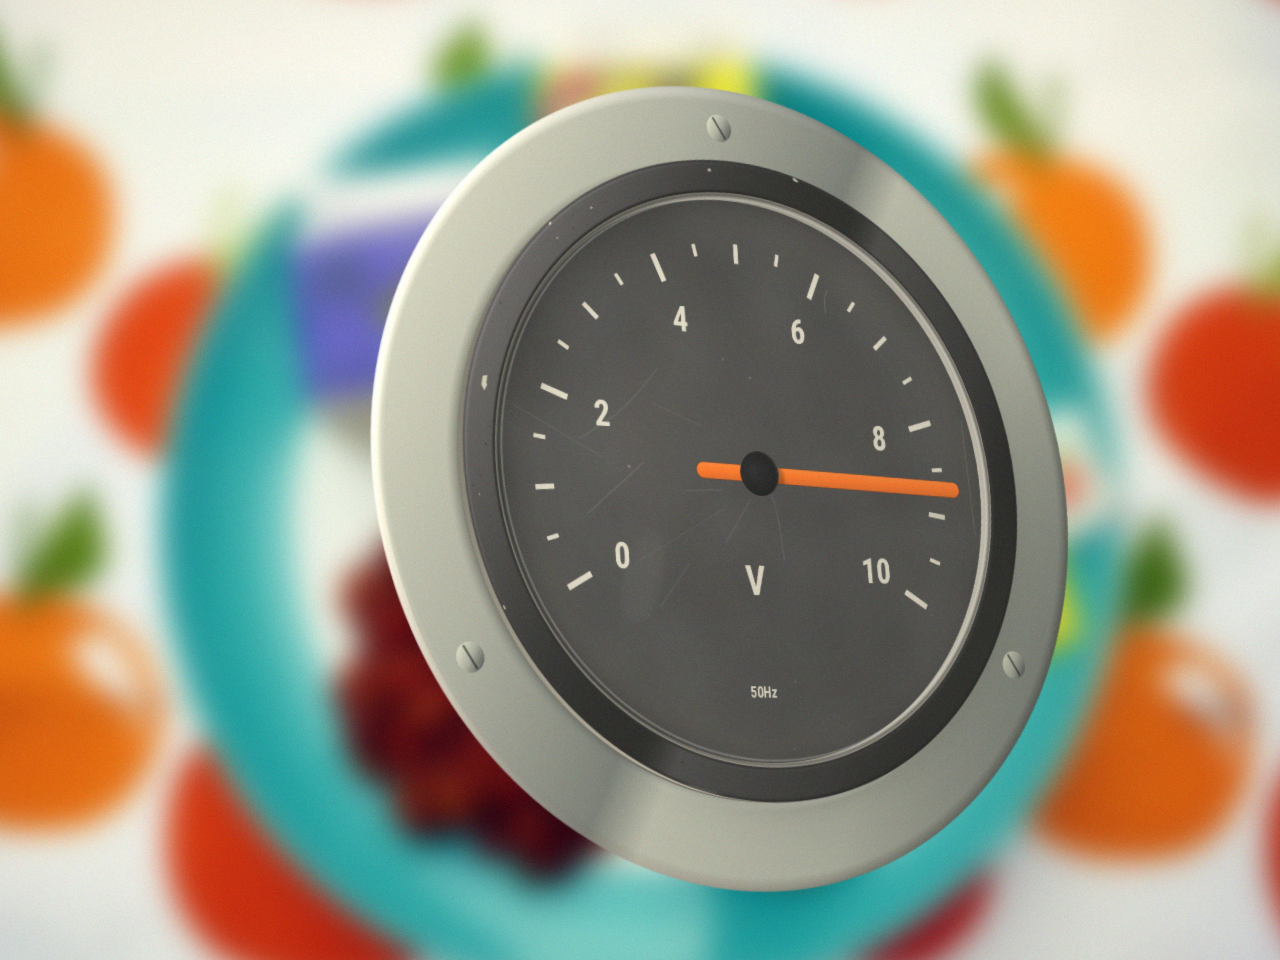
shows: value=8.75 unit=V
